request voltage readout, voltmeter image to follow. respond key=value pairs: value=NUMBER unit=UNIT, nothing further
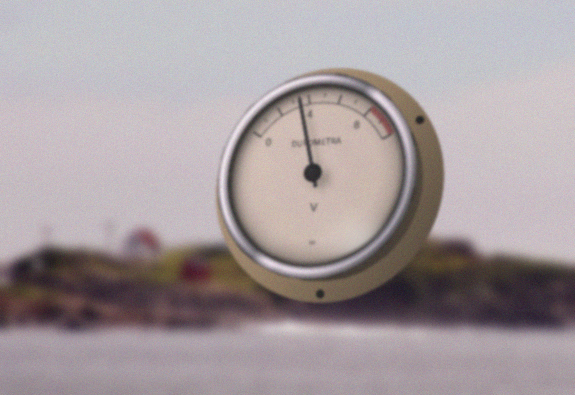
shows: value=3.5 unit=V
